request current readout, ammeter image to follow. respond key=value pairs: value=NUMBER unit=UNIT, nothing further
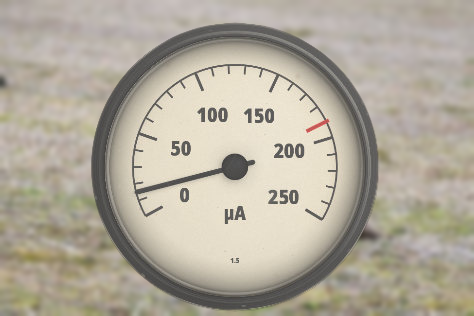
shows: value=15 unit=µA
